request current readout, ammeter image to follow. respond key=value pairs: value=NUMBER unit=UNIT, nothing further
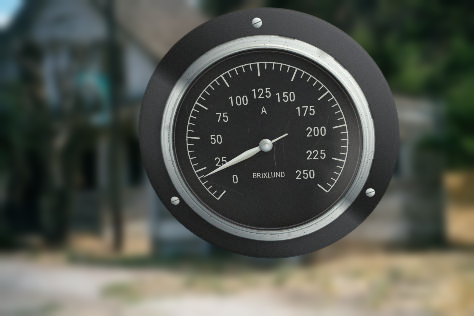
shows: value=20 unit=A
